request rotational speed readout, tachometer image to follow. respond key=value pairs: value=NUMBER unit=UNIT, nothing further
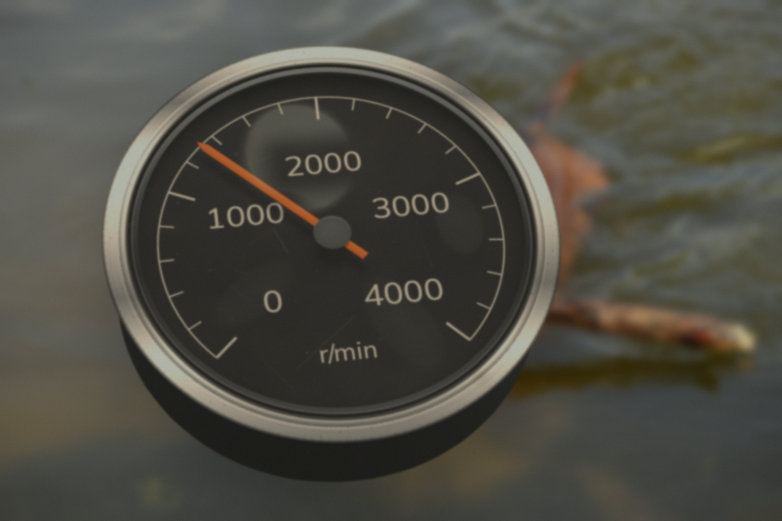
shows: value=1300 unit=rpm
